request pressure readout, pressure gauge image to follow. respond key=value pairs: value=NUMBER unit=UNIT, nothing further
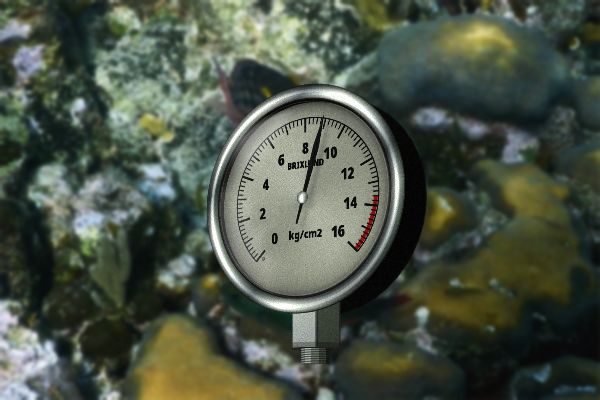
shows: value=9 unit=kg/cm²
